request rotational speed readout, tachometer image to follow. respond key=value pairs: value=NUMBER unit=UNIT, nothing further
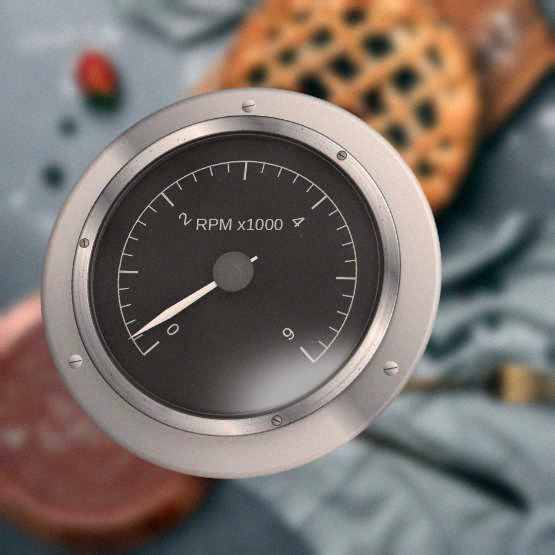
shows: value=200 unit=rpm
